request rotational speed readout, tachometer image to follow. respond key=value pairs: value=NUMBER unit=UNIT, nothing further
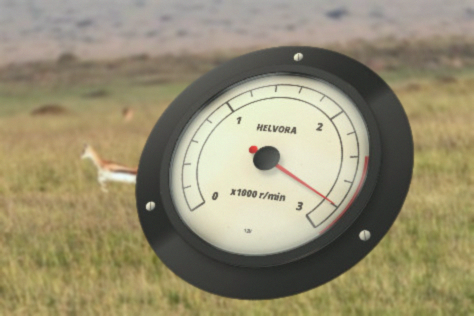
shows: value=2800 unit=rpm
